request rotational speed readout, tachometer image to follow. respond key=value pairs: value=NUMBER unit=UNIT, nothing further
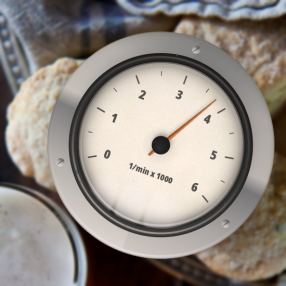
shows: value=3750 unit=rpm
